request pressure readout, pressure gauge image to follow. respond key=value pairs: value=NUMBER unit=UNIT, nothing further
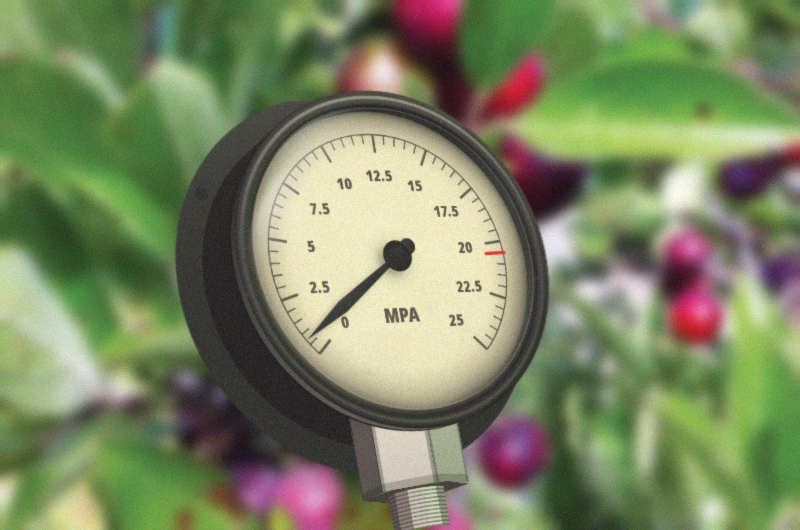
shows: value=0.75 unit=MPa
